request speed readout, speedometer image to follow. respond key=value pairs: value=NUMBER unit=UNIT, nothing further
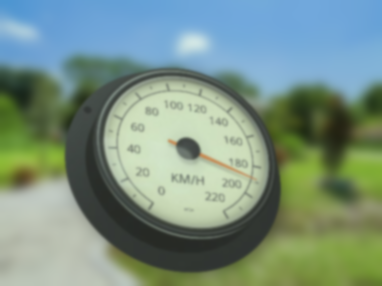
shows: value=190 unit=km/h
